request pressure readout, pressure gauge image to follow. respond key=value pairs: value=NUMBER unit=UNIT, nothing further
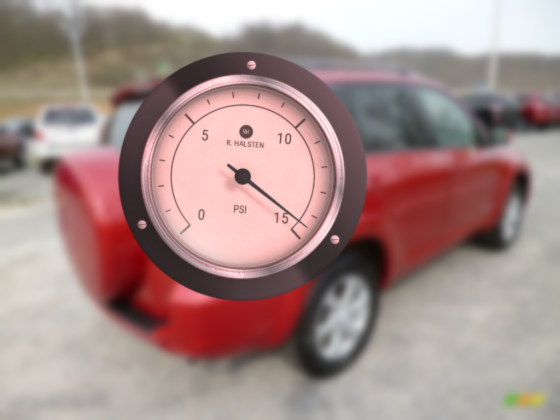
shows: value=14.5 unit=psi
